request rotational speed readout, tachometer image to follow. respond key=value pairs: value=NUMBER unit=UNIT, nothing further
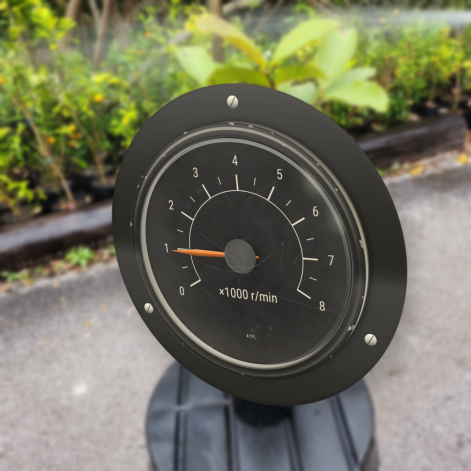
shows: value=1000 unit=rpm
